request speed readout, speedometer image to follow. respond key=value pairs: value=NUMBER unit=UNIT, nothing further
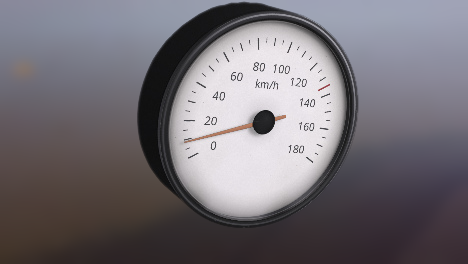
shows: value=10 unit=km/h
